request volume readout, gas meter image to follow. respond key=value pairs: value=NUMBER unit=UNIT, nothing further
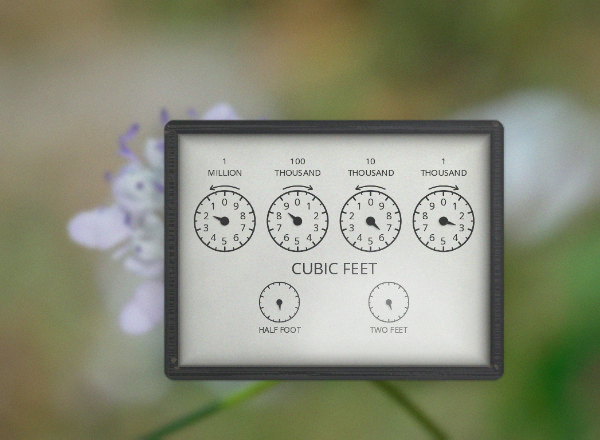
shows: value=186300 unit=ft³
